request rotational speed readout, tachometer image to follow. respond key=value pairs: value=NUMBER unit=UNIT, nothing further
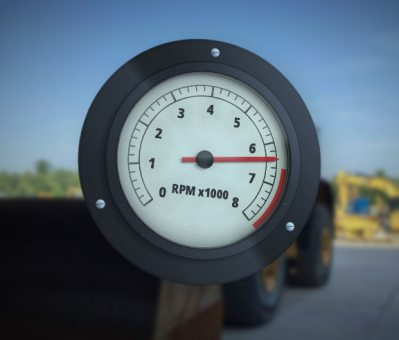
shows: value=6400 unit=rpm
